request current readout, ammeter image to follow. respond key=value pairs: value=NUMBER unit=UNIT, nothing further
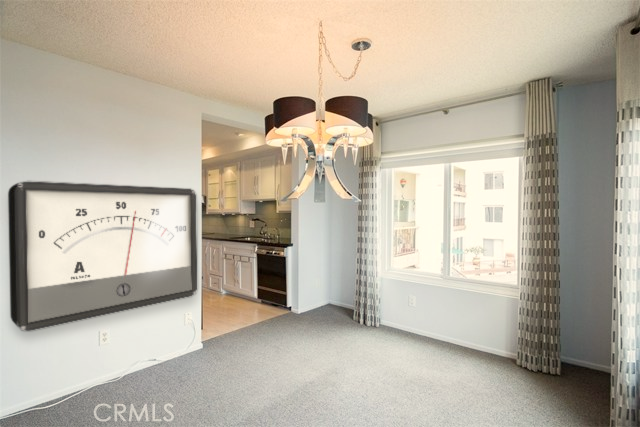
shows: value=60 unit=A
